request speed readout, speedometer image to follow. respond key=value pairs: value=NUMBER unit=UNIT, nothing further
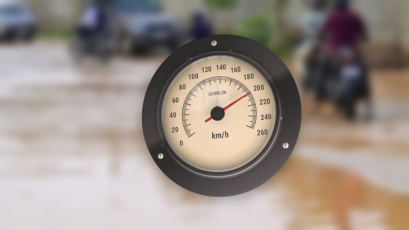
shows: value=200 unit=km/h
